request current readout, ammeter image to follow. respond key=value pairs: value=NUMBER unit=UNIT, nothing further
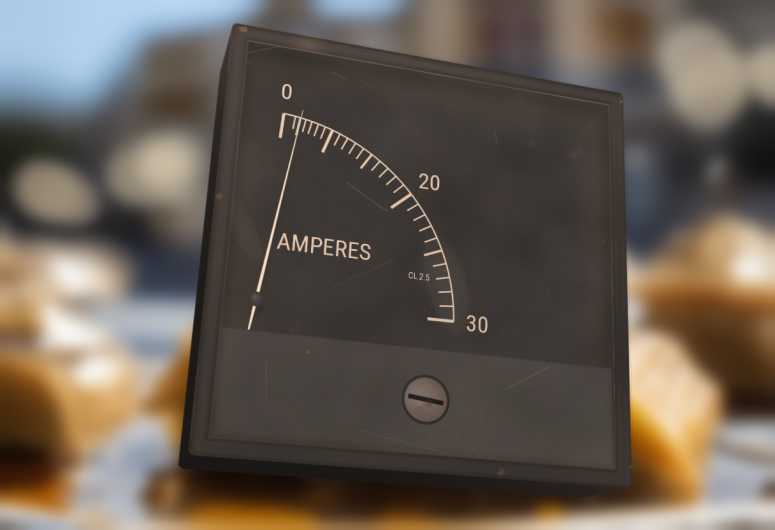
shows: value=5 unit=A
